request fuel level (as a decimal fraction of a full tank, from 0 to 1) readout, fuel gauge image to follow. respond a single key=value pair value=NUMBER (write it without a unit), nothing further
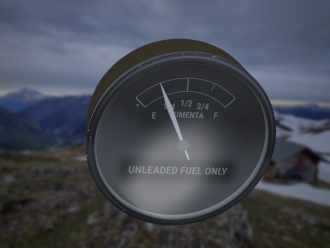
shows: value=0.25
